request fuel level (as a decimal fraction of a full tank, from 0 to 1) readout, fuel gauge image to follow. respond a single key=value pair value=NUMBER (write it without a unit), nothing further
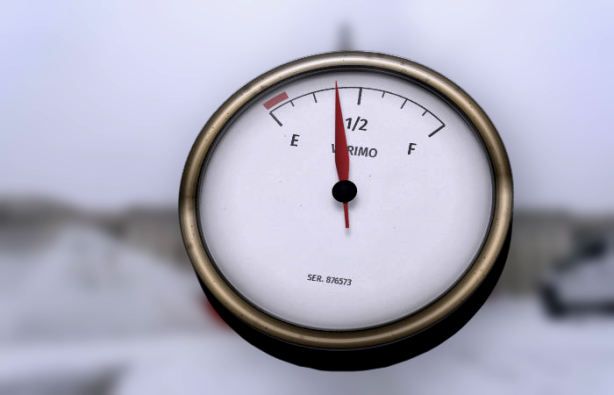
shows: value=0.375
